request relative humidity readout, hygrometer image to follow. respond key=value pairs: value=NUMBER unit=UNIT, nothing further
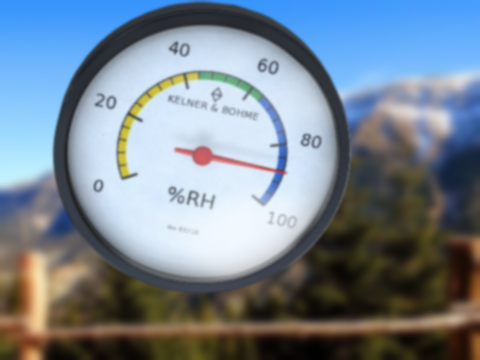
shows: value=88 unit=%
